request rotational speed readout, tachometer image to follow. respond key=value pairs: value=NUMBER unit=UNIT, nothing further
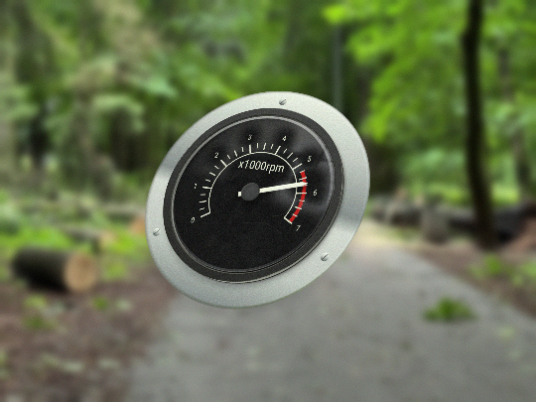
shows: value=5750 unit=rpm
